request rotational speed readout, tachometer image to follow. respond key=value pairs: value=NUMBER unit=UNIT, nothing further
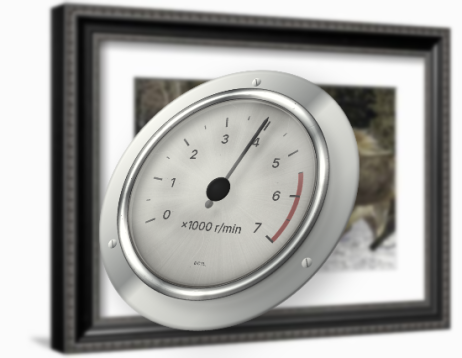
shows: value=4000 unit=rpm
